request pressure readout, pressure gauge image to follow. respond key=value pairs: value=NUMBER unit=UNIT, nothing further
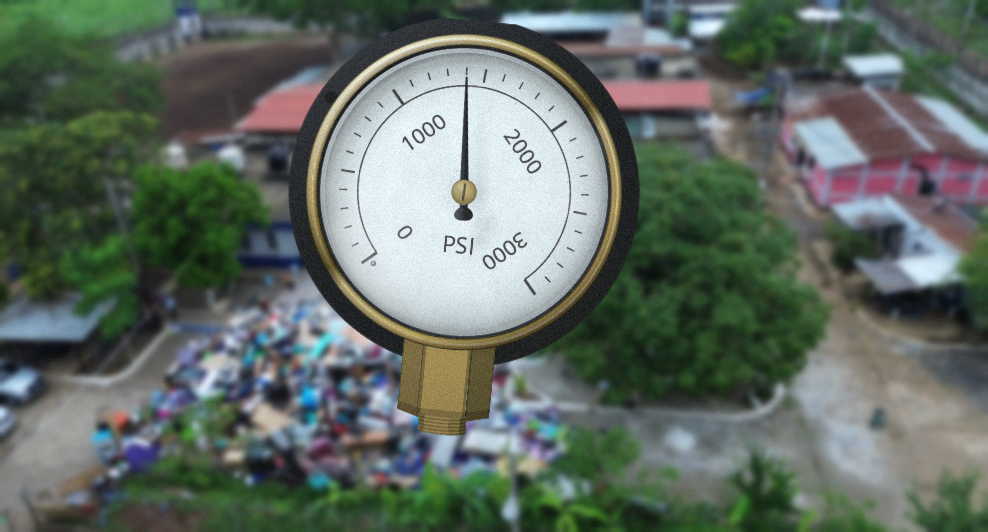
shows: value=1400 unit=psi
